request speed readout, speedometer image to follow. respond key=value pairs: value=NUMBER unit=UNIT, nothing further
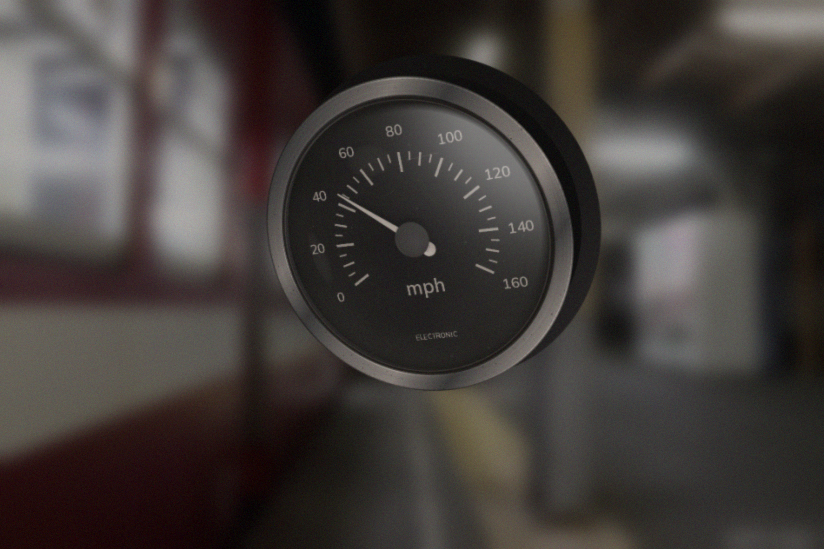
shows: value=45 unit=mph
